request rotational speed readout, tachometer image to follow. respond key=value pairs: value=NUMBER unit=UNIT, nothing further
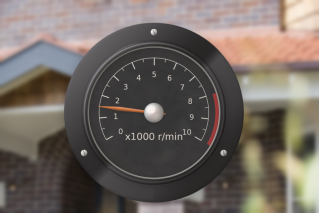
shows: value=1500 unit=rpm
